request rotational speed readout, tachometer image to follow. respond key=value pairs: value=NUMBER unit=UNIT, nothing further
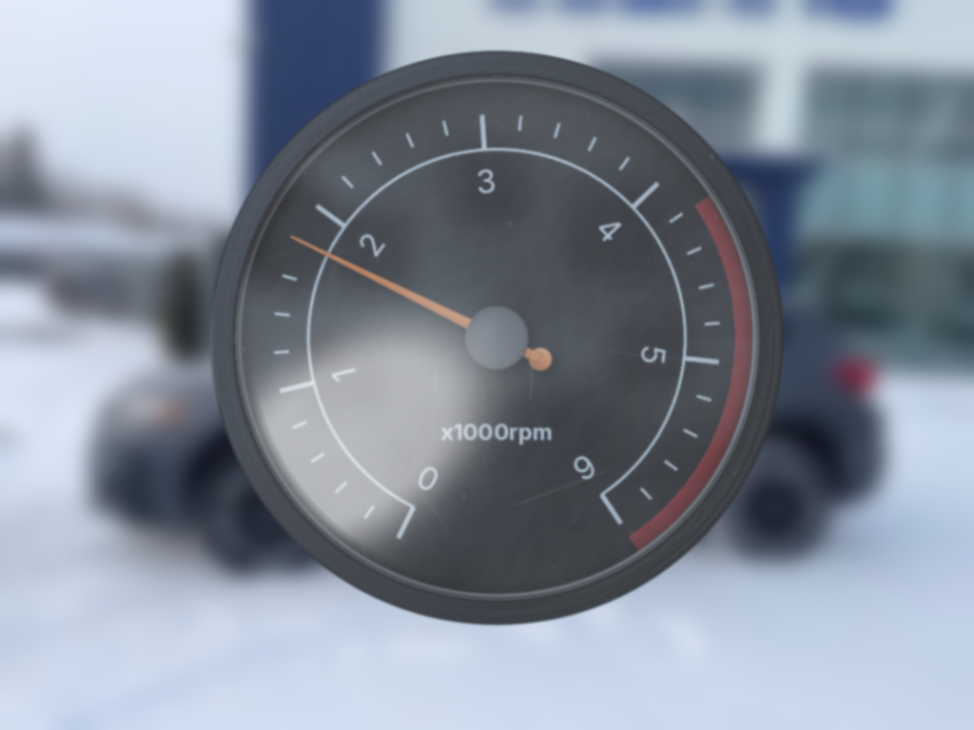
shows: value=1800 unit=rpm
